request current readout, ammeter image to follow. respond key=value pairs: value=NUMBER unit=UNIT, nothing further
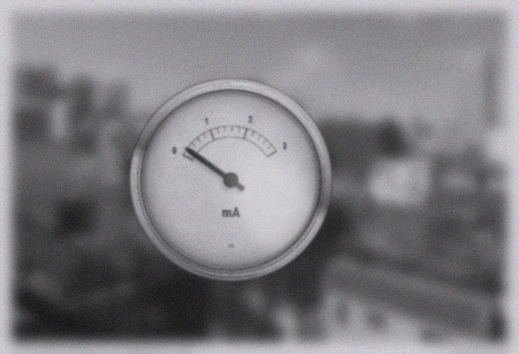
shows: value=0.2 unit=mA
